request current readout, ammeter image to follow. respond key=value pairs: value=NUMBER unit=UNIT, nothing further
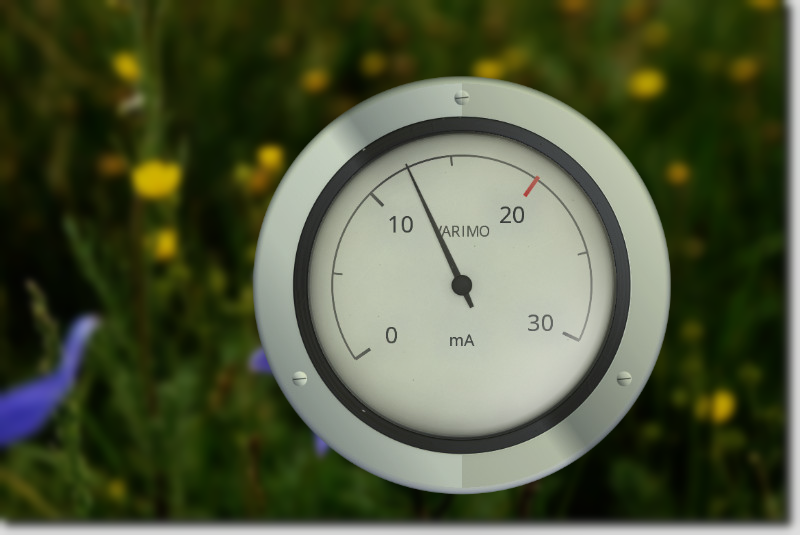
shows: value=12.5 unit=mA
